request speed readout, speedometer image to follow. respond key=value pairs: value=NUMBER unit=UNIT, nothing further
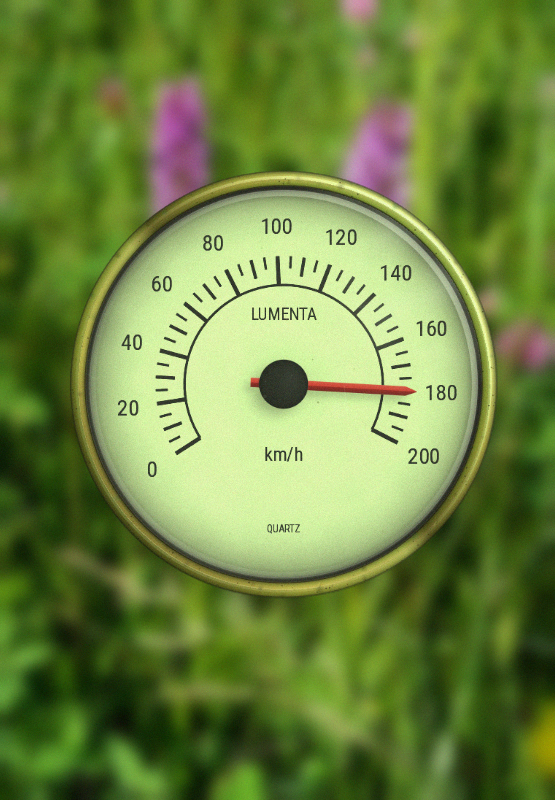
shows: value=180 unit=km/h
